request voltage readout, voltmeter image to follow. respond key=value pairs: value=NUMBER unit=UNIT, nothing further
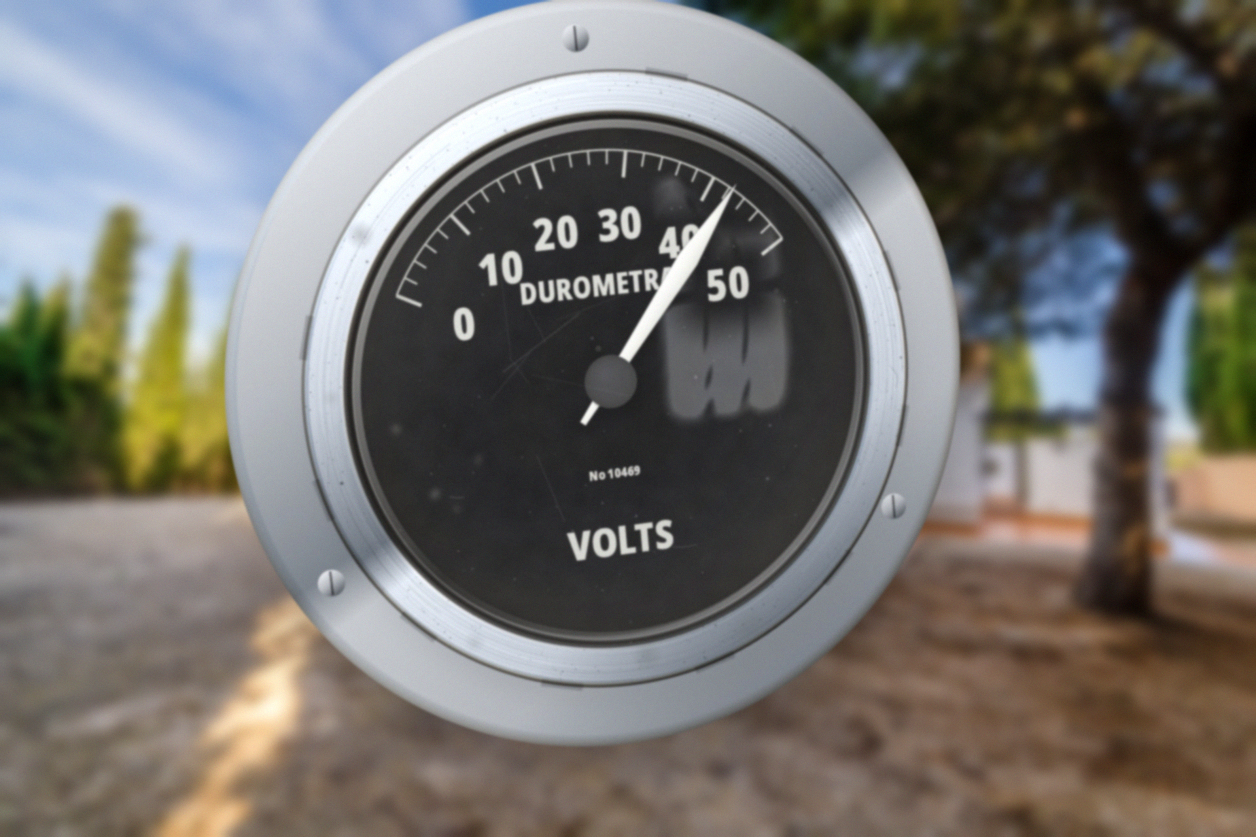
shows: value=42 unit=V
